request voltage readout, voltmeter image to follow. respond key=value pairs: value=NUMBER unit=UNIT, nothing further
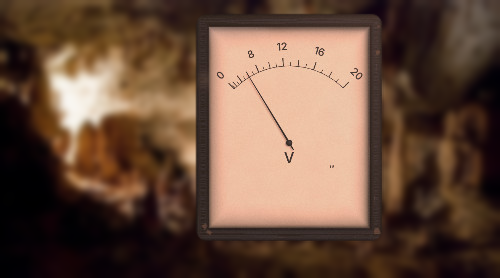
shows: value=6 unit=V
